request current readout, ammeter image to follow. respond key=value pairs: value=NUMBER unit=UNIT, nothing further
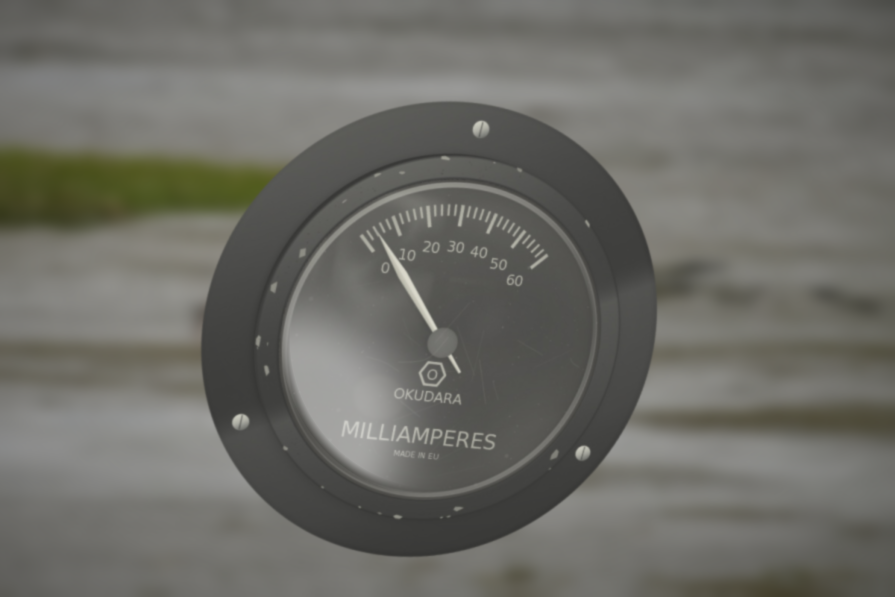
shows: value=4 unit=mA
